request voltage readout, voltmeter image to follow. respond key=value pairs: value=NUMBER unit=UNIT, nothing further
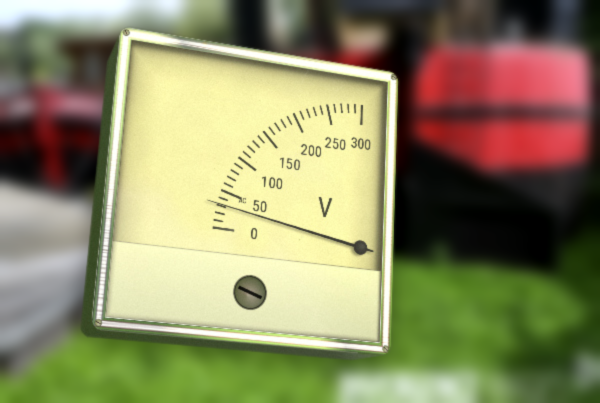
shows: value=30 unit=V
